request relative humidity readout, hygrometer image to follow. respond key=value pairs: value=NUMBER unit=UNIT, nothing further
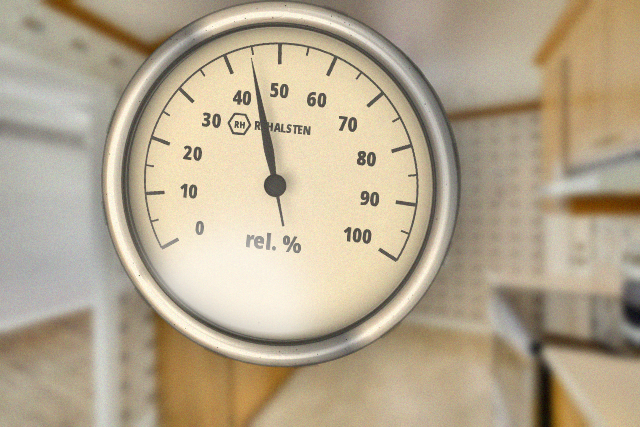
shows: value=45 unit=%
